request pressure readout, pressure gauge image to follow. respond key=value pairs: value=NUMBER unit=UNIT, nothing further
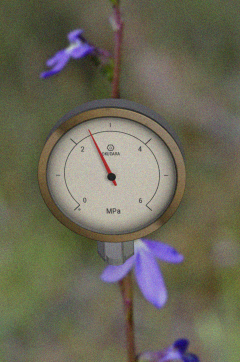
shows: value=2.5 unit=MPa
